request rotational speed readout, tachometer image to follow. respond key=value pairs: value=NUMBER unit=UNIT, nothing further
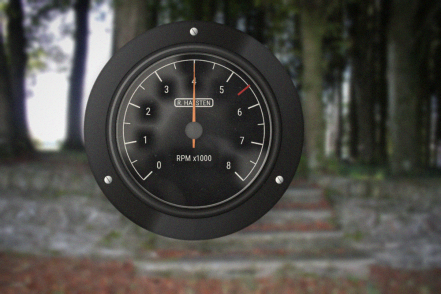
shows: value=4000 unit=rpm
